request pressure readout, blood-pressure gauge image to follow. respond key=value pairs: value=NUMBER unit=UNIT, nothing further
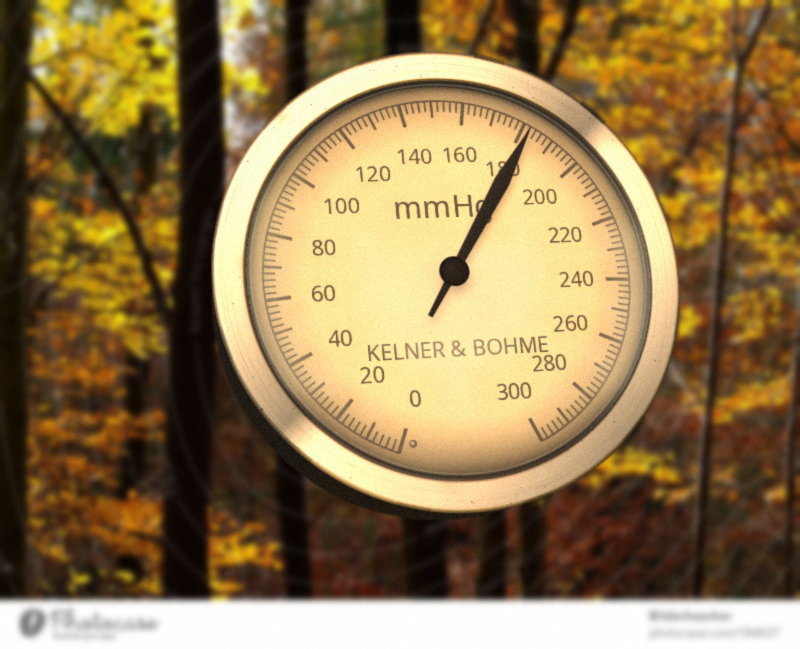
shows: value=182 unit=mmHg
